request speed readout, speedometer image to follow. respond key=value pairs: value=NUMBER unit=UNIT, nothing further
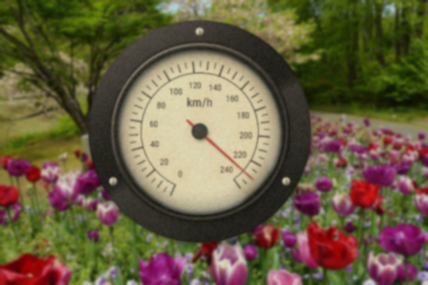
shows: value=230 unit=km/h
